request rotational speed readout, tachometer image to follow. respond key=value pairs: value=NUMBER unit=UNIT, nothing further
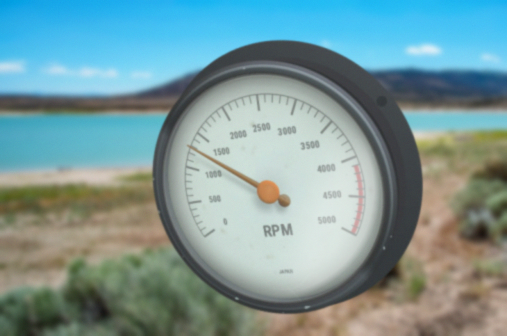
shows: value=1300 unit=rpm
